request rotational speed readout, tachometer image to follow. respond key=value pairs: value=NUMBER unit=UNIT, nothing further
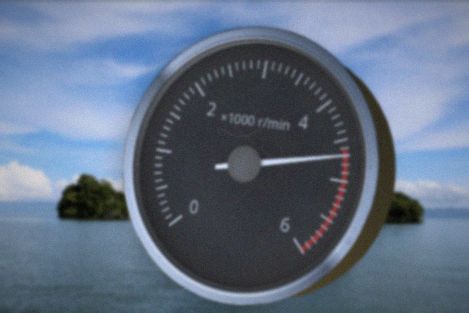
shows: value=4700 unit=rpm
